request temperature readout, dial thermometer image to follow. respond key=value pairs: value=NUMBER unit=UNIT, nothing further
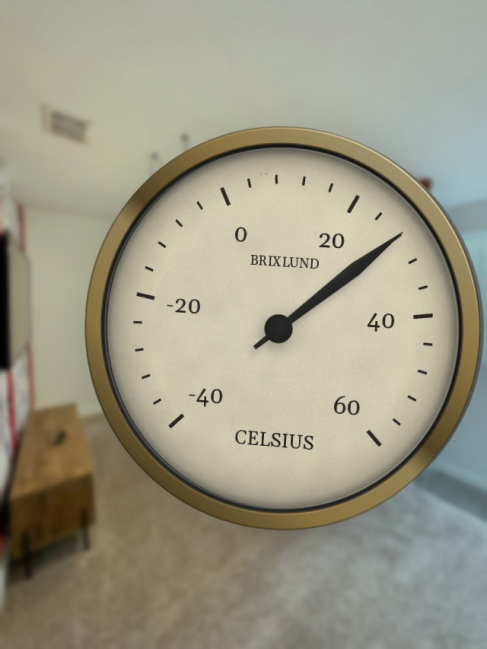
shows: value=28 unit=°C
